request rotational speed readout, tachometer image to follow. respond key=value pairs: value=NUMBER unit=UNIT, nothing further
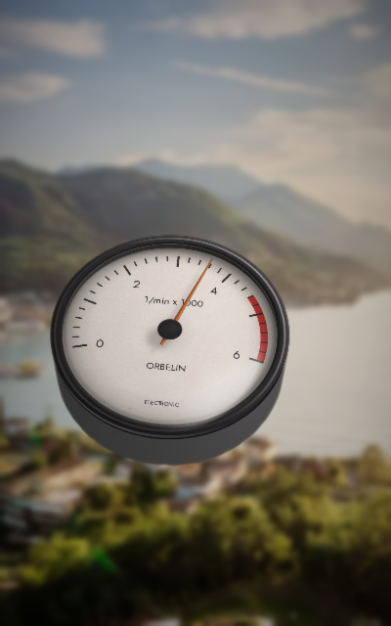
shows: value=3600 unit=rpm
